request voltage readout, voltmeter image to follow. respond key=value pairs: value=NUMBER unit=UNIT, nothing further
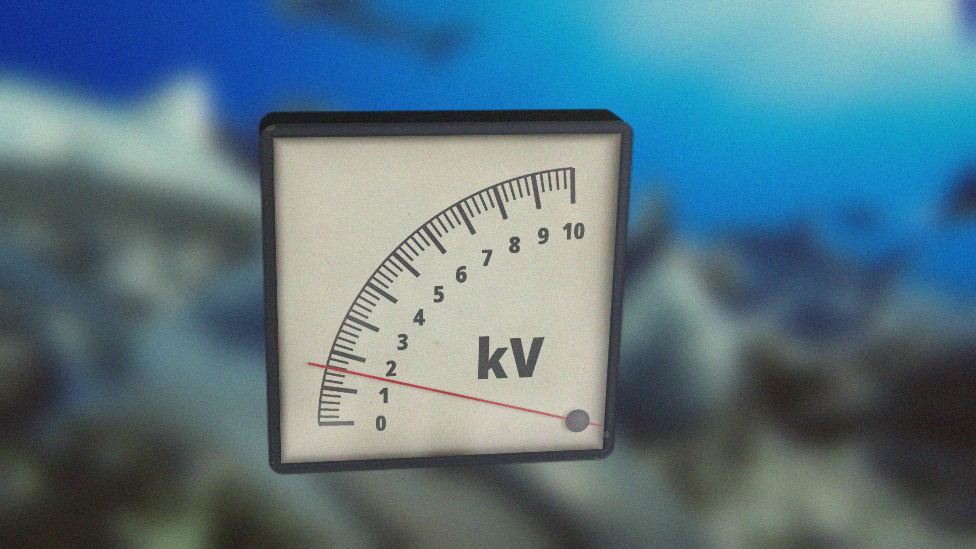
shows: value=1.6 unit=kV
